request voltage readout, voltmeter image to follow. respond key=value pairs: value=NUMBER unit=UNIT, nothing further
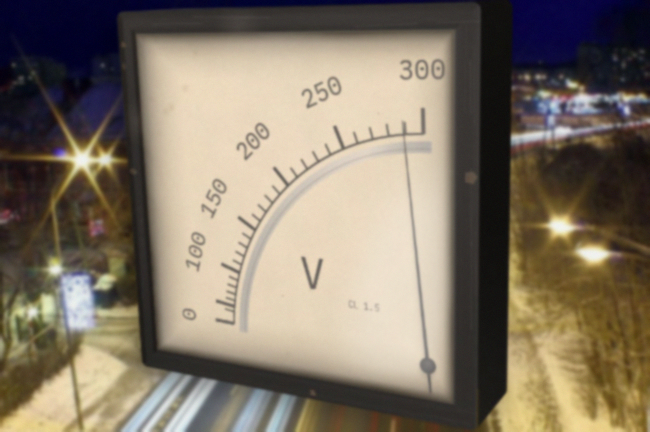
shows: value=290 unit=V
